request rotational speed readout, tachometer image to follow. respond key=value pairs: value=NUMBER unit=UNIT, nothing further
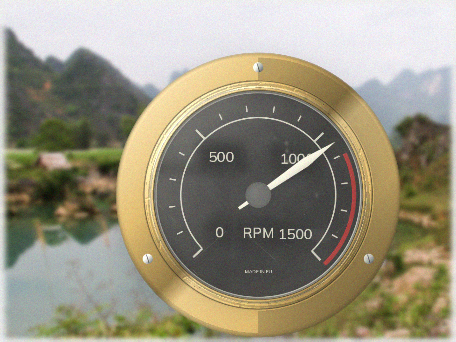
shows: value=1050 unit=rpm
